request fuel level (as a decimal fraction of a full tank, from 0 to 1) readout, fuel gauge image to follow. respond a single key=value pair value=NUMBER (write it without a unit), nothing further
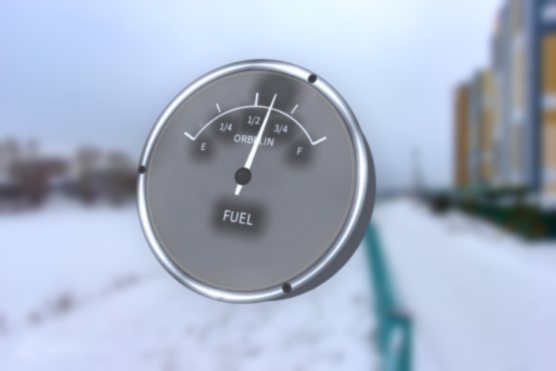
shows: value=0.625
